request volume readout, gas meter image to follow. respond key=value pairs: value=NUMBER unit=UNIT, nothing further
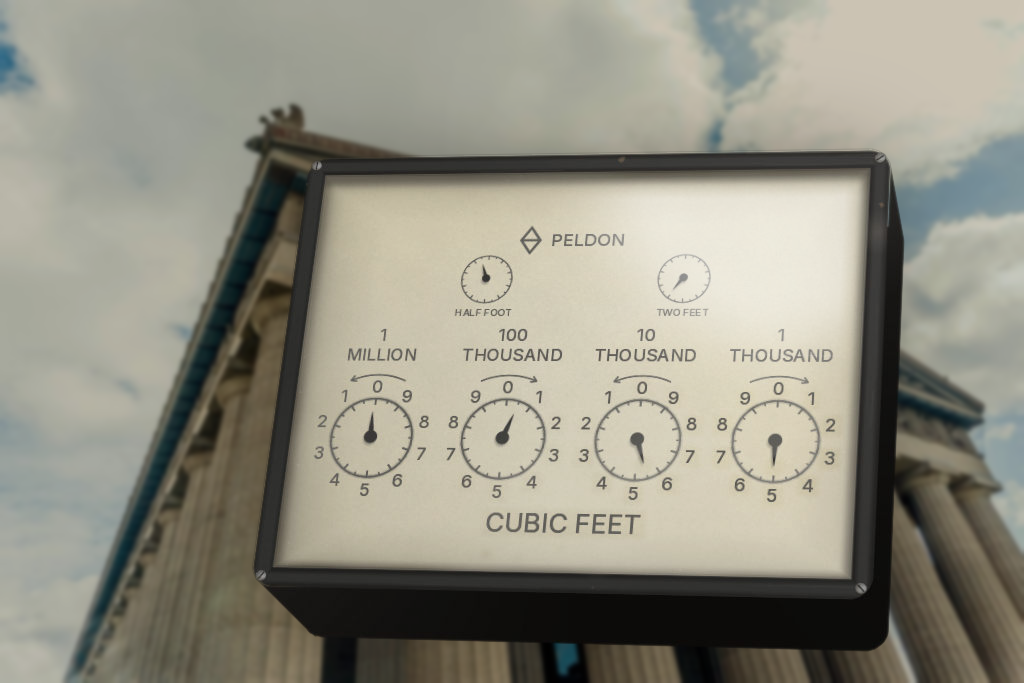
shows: value=5500 unit=ft³
